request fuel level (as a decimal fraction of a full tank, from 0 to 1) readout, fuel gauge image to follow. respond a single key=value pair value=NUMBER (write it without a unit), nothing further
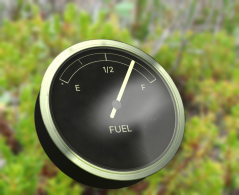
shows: value=0.75
